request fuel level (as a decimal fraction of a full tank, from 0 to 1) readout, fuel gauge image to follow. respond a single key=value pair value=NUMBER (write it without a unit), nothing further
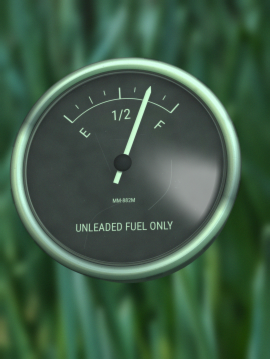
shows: value=0.75
